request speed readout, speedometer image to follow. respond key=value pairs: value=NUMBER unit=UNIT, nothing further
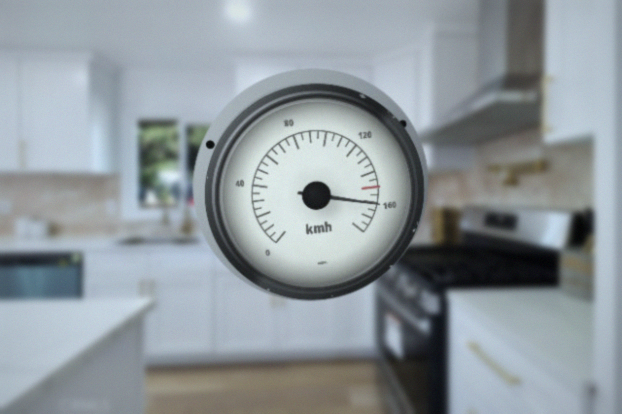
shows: value=160 unit=km/h
